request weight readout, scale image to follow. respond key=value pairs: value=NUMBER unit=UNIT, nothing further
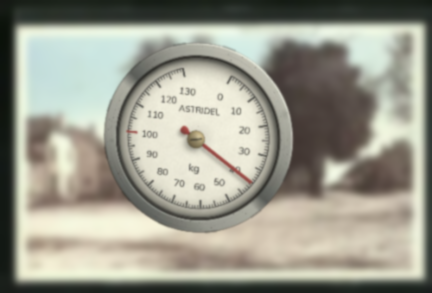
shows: value=40 unit=kg
